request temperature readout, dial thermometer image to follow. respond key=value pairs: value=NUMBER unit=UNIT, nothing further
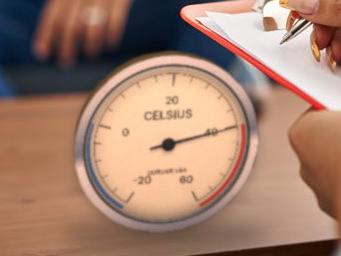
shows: value=40 unit=°C
